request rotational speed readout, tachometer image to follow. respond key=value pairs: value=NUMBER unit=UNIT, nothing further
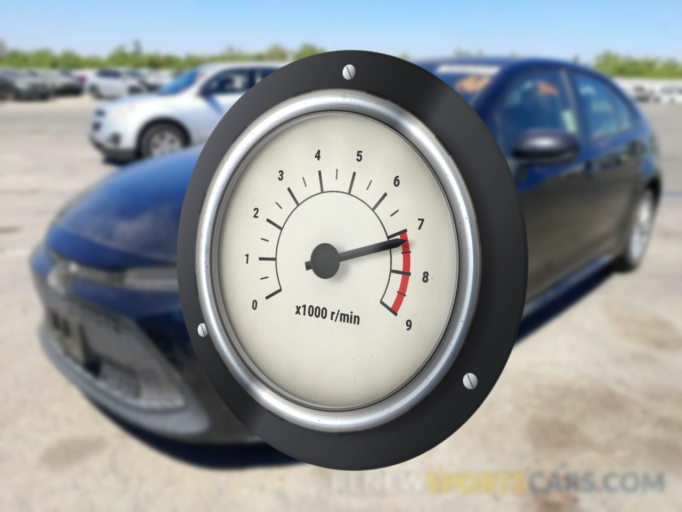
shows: value=7250 unit=rpm
